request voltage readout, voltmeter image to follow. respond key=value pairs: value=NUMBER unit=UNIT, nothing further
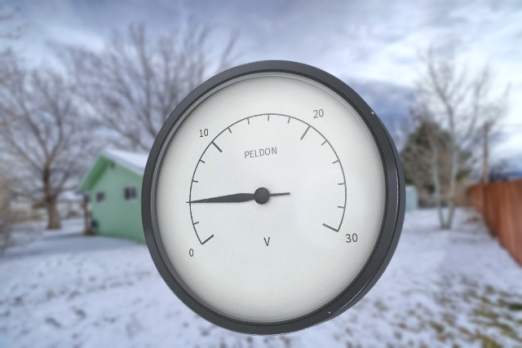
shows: value=4 unit=V
